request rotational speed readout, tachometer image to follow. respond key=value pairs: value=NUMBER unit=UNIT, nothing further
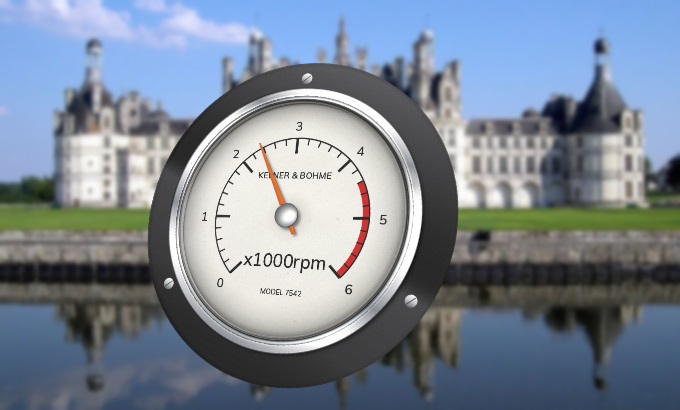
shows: value=2400 unit=rpm
